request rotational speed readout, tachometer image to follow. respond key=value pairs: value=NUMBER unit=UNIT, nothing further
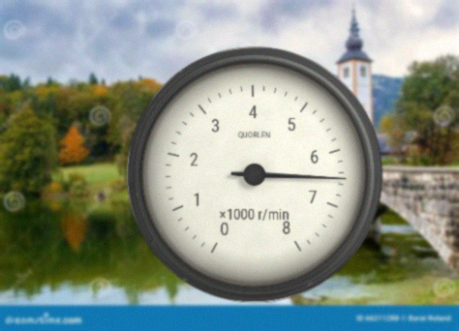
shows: value=6500 unit=rpm
